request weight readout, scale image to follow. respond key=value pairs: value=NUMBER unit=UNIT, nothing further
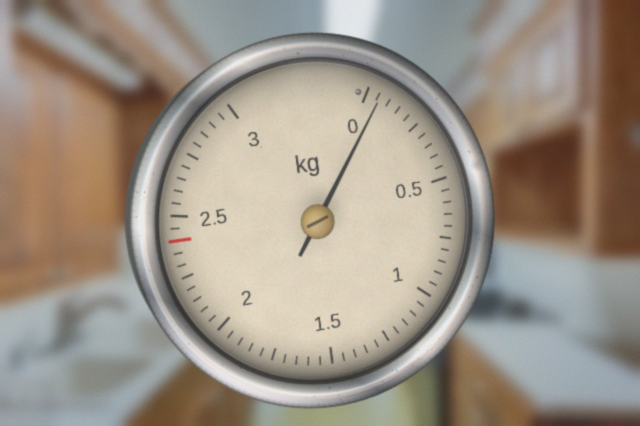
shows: value=0.05 unit=kg
